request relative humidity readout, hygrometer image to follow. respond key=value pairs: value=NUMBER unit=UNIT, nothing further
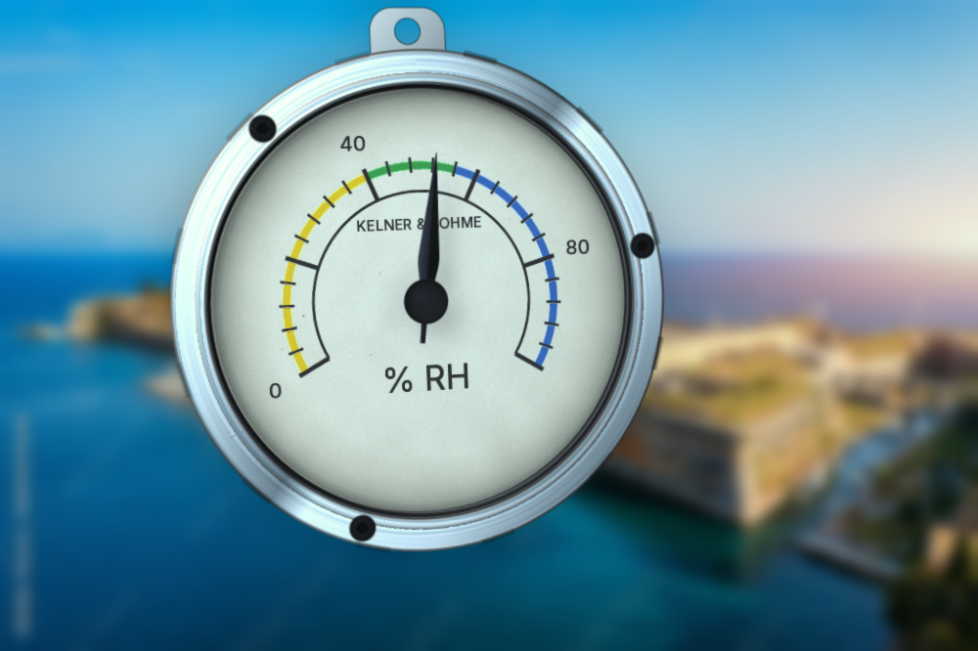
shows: value=52 unit=%
